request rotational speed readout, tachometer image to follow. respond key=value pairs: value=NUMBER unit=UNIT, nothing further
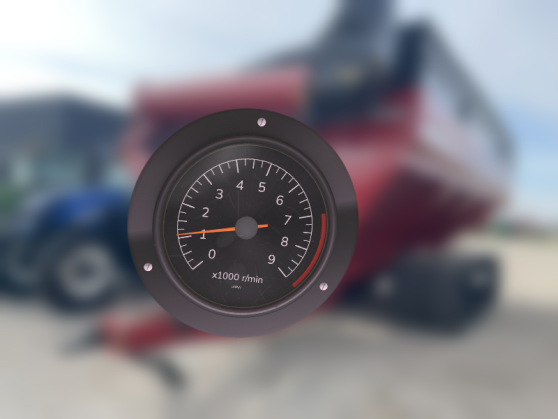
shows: value=1125 unit=rpm
